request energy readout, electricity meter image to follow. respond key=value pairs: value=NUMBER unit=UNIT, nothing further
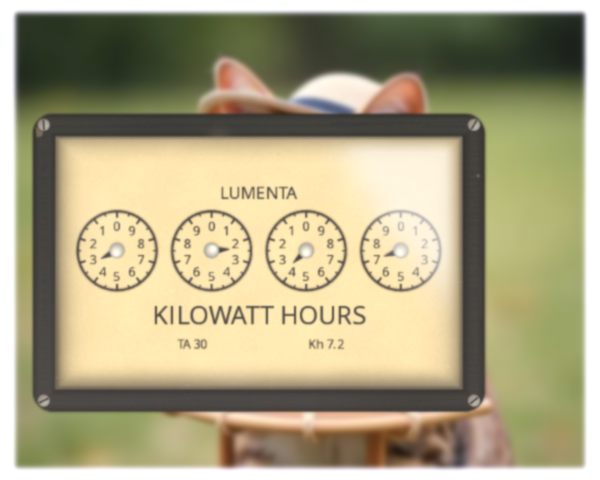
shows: value=3237 unit=kWh
